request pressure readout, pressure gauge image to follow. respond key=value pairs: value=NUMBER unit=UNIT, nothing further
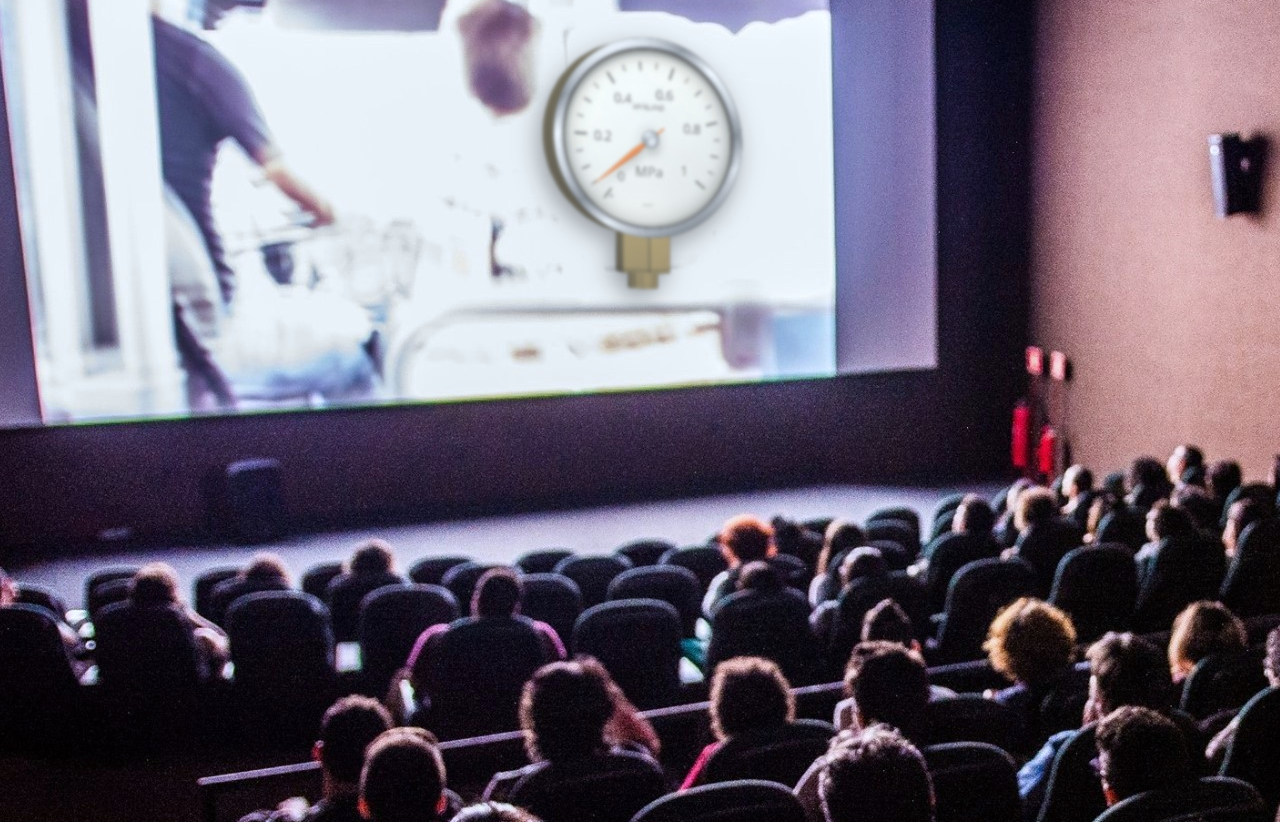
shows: value=0.05 unit=MPa
